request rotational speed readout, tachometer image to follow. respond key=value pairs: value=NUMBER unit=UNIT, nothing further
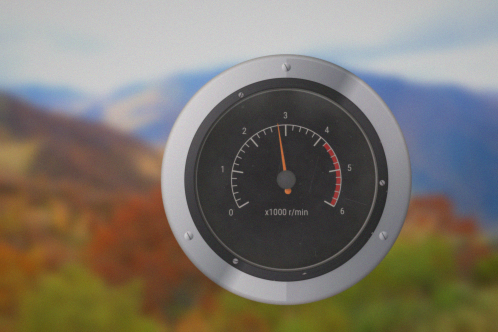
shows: value=2800 unit=rpm
